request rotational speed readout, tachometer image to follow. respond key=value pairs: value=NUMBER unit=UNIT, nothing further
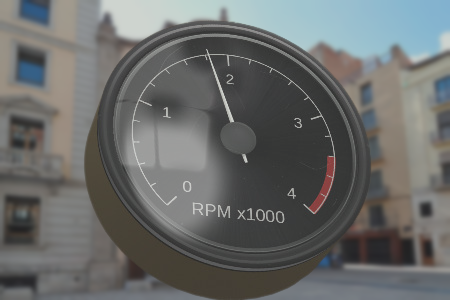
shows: value=1800 unit=rpm
